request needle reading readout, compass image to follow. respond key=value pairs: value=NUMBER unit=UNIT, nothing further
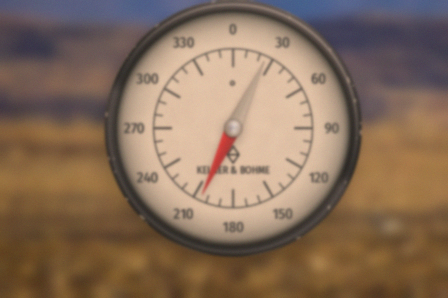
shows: value=205 unit=°
